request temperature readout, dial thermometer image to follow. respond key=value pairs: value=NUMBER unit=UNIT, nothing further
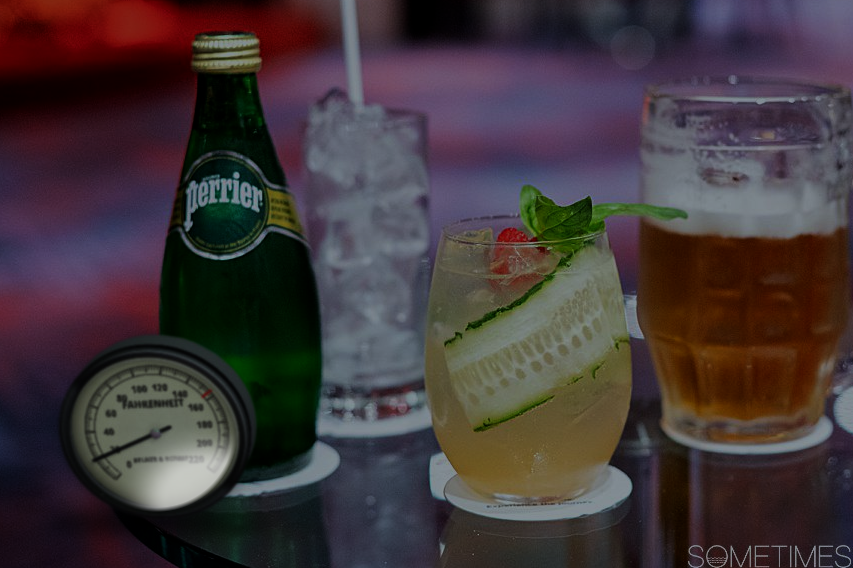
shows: value=20 unit=°F
